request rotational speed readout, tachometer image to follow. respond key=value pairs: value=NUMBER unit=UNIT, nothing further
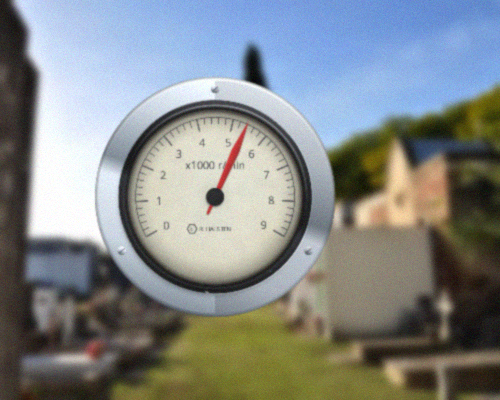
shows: value=5400 unit=rpm
